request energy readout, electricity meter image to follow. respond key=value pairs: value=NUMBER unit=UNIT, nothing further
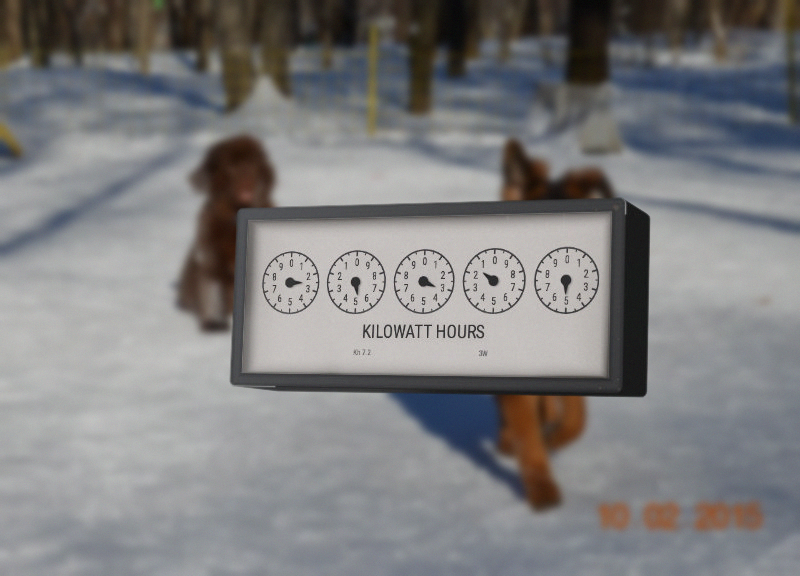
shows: value=25315 unit=kWh
